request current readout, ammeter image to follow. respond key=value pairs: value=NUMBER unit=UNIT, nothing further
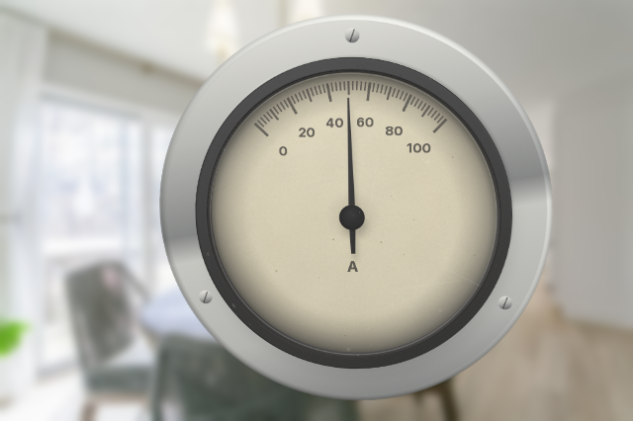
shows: value=50 unit=A
